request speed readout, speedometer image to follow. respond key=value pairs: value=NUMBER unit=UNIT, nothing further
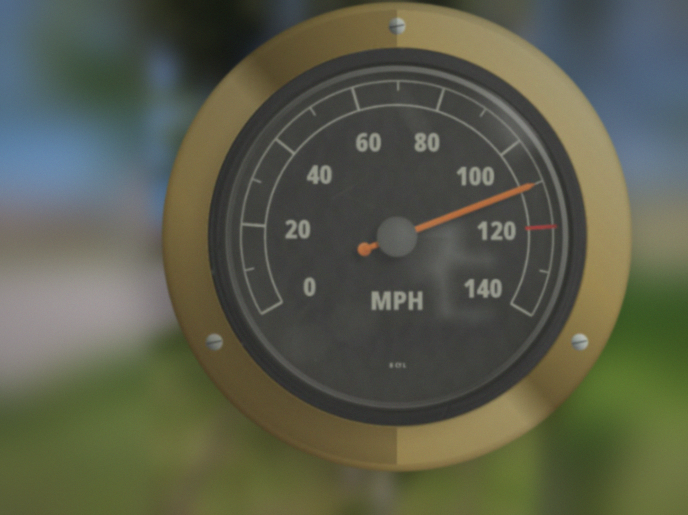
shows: value=110 unit=mph
